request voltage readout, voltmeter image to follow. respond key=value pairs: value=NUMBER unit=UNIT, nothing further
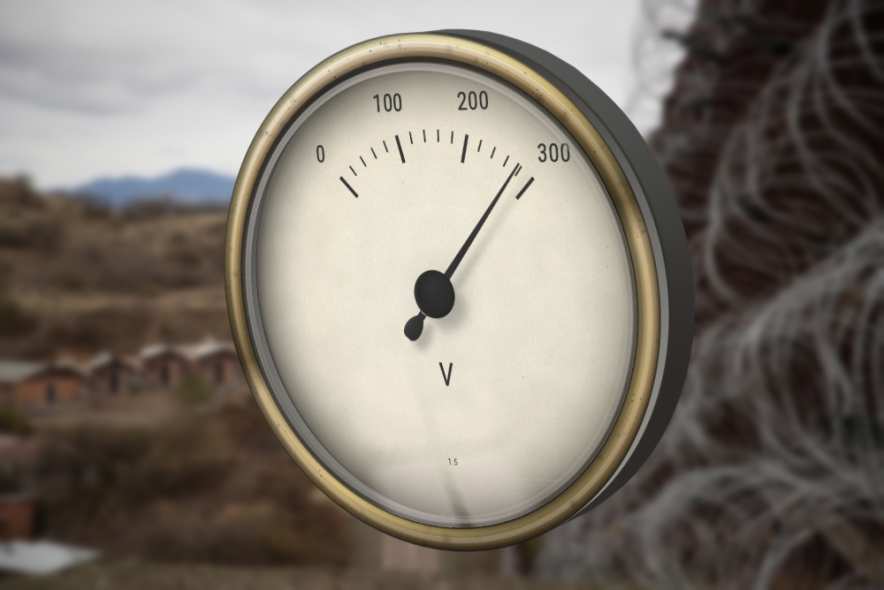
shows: value=280 unit=V
